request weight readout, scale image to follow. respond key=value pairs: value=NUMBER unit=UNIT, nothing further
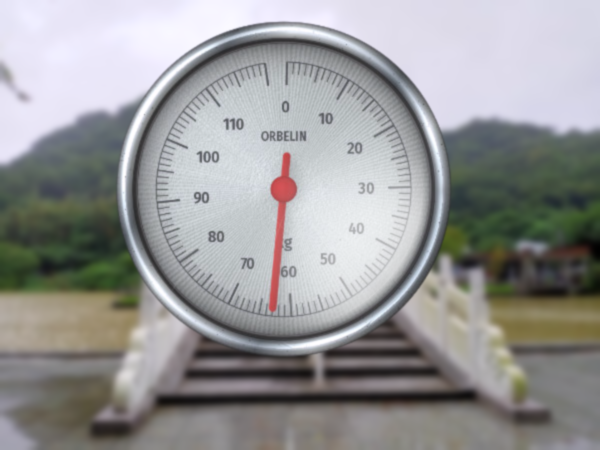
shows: value=63 unit=kg
